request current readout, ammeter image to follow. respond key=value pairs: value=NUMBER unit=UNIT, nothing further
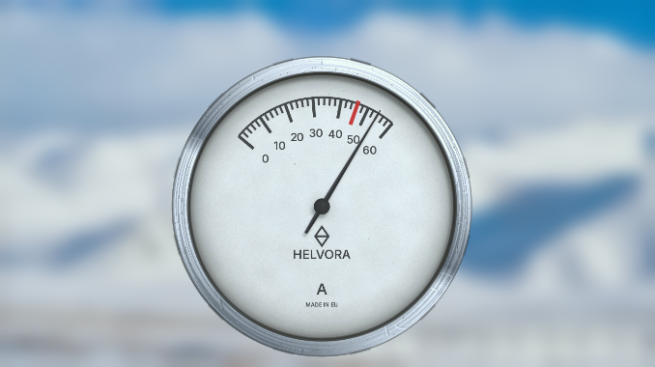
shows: value=54 unit=A
